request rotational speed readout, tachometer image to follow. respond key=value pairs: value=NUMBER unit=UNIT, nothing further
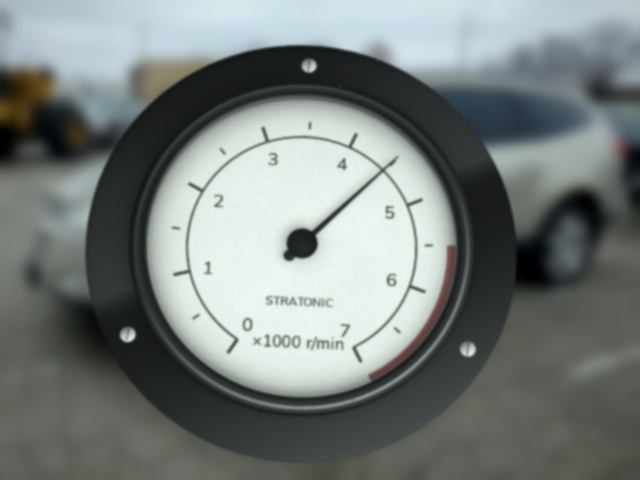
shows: value=4500 unit=rpm
